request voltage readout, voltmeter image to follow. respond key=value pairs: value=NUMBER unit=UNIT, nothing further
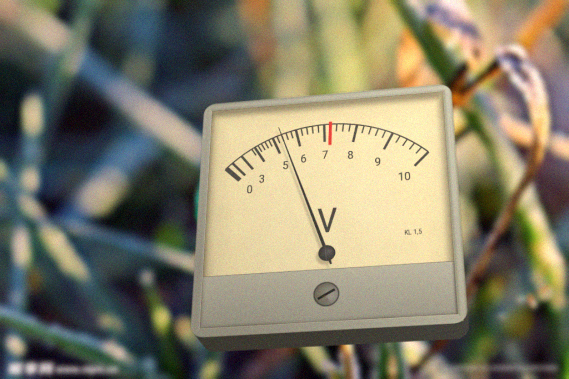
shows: value=5.4 unit=V
